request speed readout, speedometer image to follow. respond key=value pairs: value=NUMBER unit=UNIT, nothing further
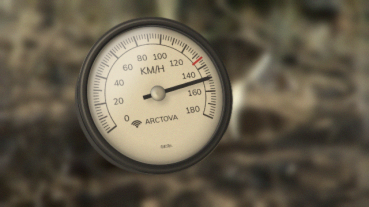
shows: value=150 unit=km/h
